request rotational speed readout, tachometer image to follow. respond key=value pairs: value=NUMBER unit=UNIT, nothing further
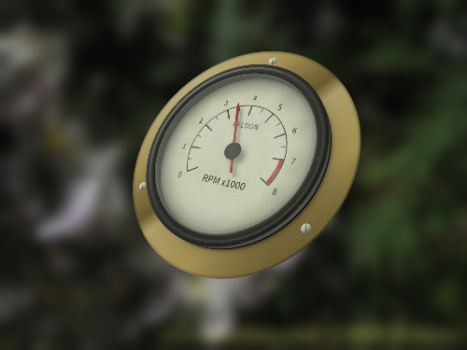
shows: value=3500 unit=rpm
